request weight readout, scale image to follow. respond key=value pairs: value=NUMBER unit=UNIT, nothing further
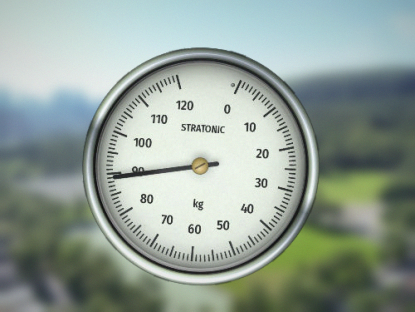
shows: value=89 unit=kg
